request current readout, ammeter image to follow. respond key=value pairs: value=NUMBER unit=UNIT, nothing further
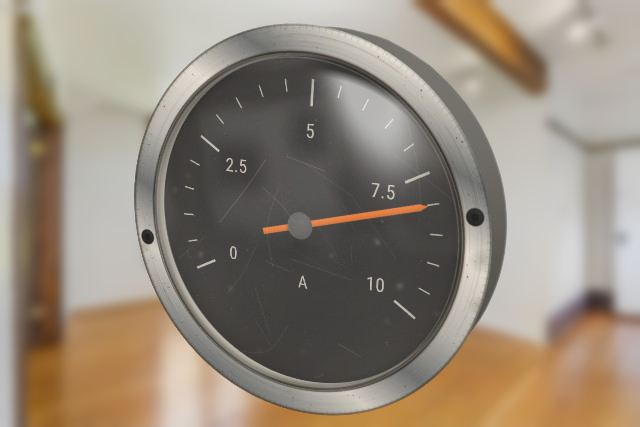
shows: value=8 unit=A
